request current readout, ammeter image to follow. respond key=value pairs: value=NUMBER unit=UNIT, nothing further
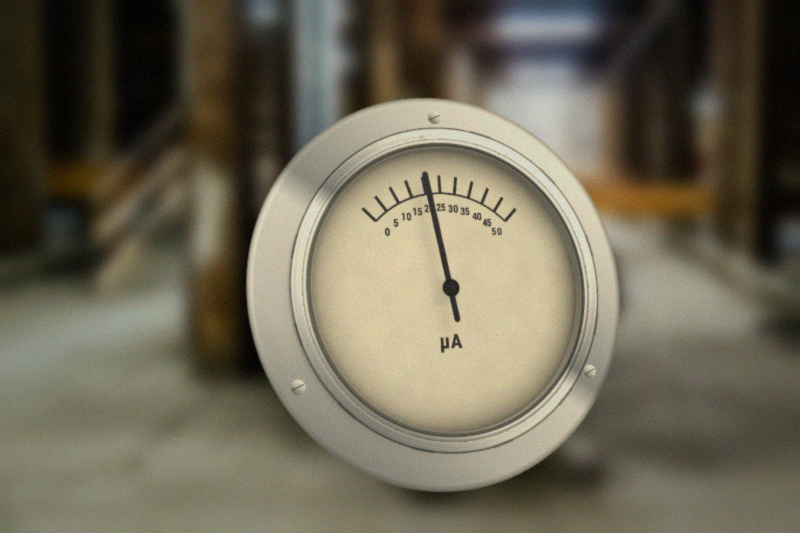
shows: value=20 unit=µA
